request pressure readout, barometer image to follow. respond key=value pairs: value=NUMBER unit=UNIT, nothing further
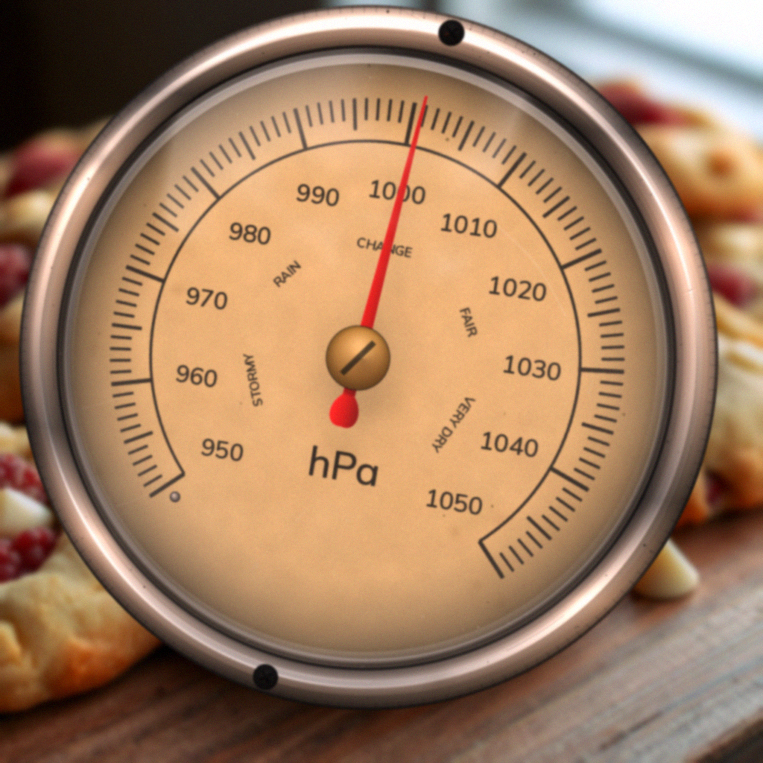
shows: value=1001 unit=hPa
